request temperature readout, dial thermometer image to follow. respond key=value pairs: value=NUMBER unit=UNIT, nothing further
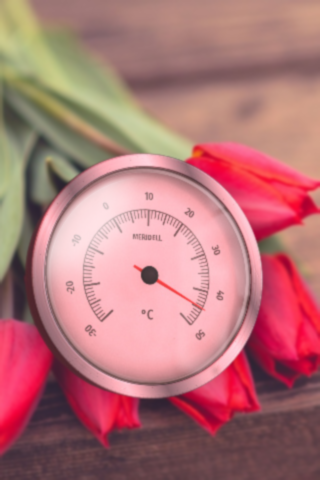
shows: value=45 unit=°C
